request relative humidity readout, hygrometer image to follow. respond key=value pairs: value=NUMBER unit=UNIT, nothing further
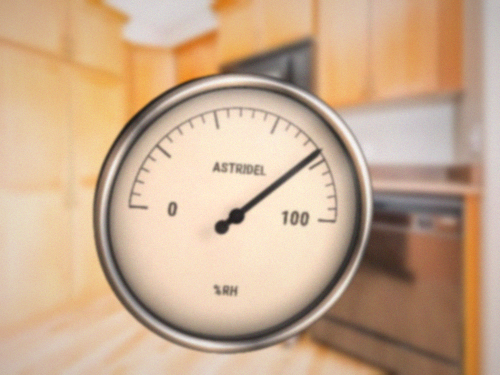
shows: value=76 unit=%
